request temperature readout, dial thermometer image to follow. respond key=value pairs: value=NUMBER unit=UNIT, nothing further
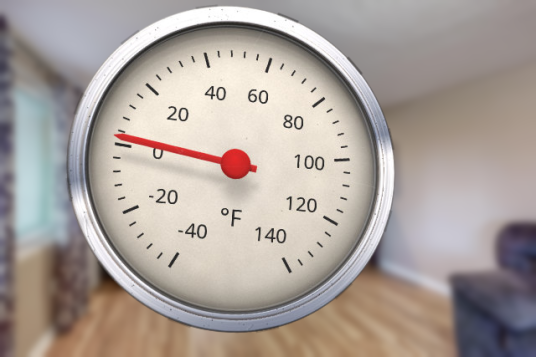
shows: value=2 unit=°F
